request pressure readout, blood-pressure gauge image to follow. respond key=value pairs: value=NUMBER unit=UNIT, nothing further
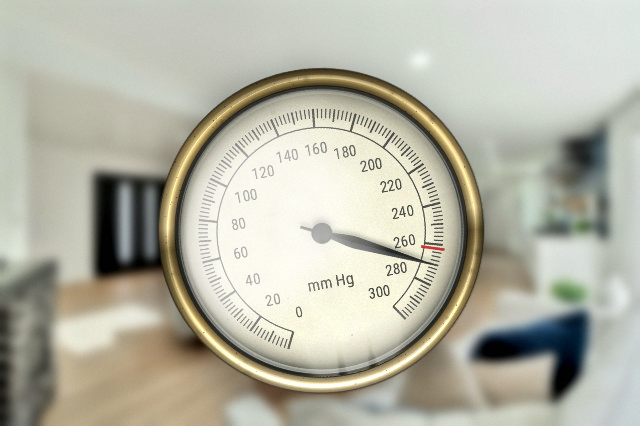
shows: value=270 unit=mmHg
